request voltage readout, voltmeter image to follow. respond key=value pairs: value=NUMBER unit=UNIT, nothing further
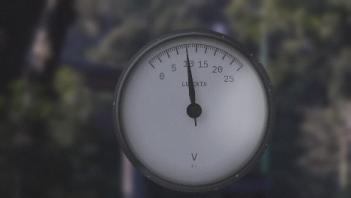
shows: value=10 unit=V
